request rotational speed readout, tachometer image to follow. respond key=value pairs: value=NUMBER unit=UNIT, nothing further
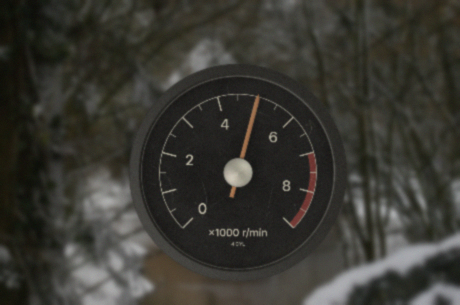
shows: value=5000 unit=rpm
